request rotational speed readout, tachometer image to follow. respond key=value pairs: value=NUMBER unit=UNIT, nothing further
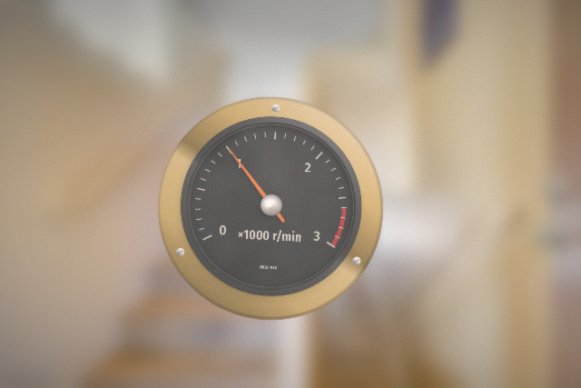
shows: value=1000 unit=rpm
